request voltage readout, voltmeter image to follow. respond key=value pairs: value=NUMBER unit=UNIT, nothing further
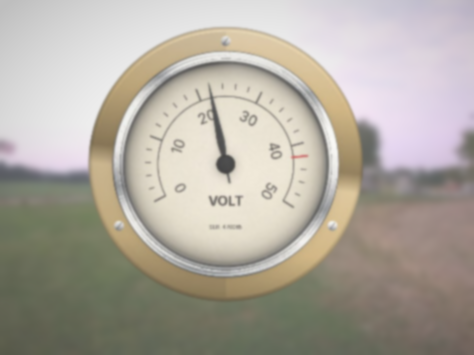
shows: value=22 unit=V
